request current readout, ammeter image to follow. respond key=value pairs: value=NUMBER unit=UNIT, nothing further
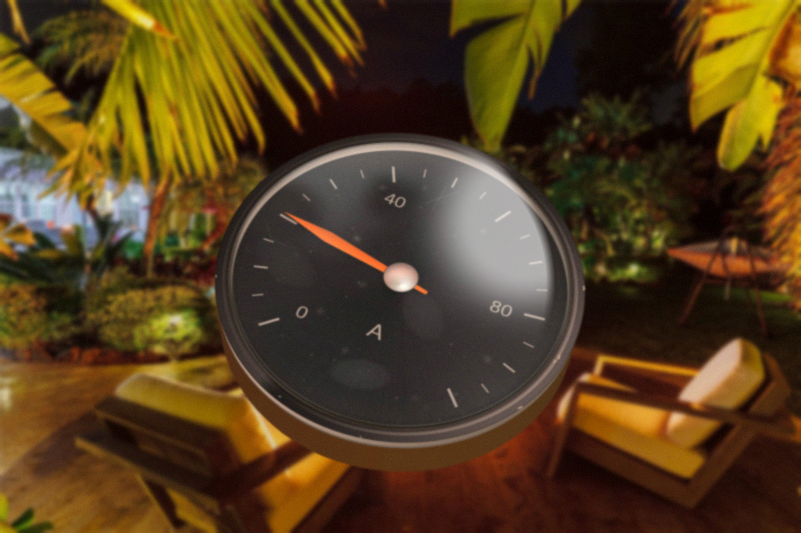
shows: value=20 unit=A
